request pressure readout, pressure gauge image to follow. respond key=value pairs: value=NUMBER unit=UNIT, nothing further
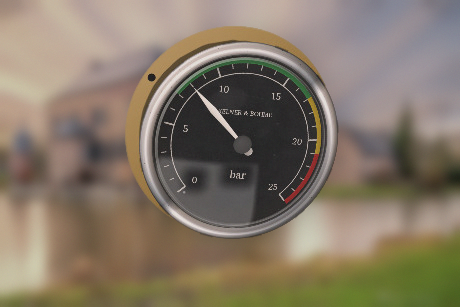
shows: value=8 unit=bar
